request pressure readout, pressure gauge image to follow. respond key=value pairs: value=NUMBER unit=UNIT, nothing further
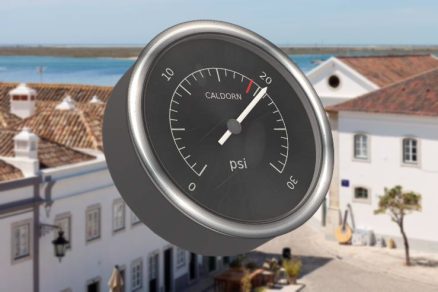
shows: value=20.5 unit=psi
